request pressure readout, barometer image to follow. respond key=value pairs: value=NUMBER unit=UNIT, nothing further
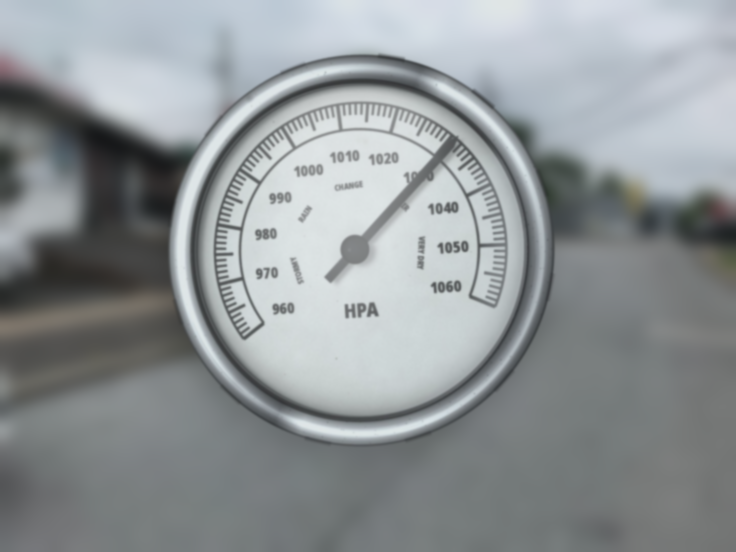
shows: value=1031 unit=hPa
